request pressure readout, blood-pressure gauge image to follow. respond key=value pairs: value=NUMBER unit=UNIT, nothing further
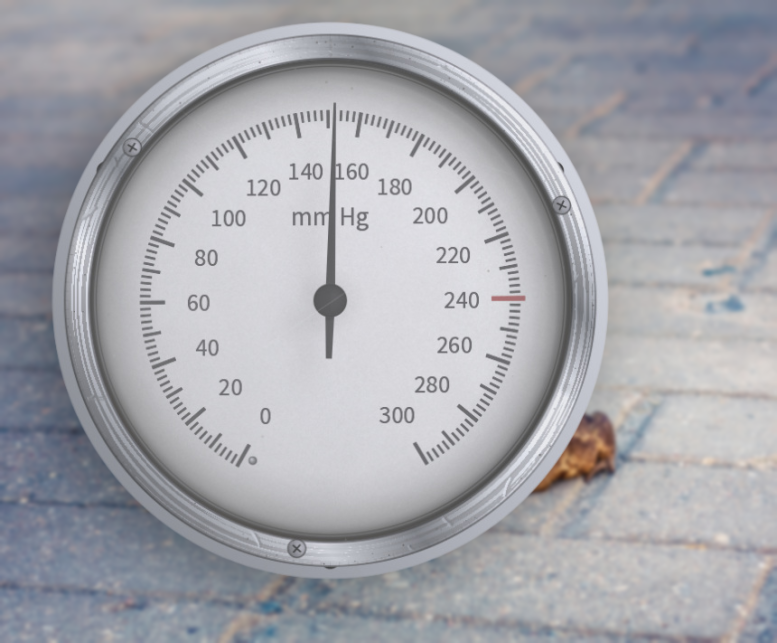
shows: value=152 unit=mmHg
